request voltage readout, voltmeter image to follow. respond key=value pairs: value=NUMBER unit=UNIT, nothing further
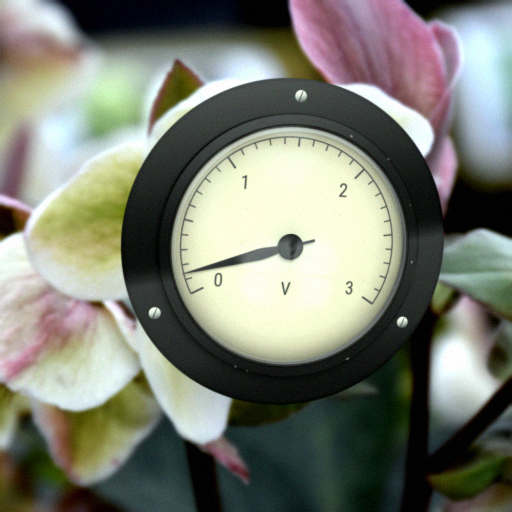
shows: value=0.15 unit=V
